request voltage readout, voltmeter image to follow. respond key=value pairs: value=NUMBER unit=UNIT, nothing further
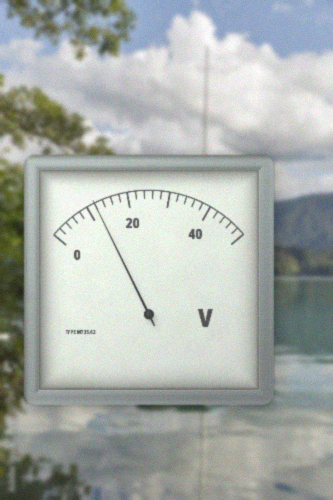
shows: value=12 unit=V
